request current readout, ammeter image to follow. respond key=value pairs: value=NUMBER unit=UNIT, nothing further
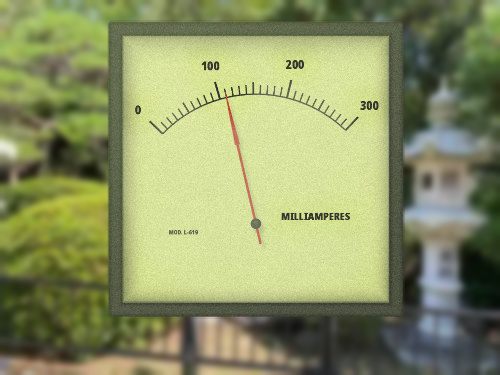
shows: value=110 unit=mA
